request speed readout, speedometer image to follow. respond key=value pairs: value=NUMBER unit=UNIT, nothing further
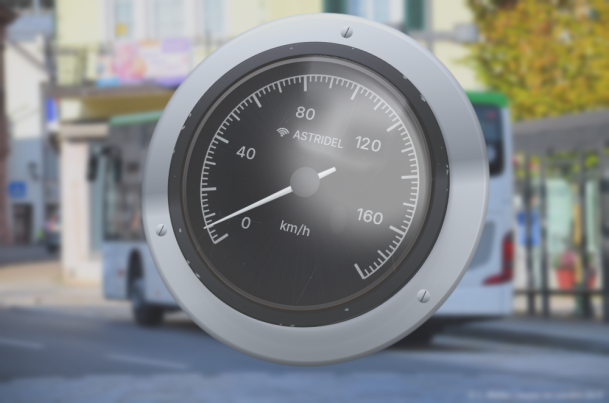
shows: value=6 unit=km/h
